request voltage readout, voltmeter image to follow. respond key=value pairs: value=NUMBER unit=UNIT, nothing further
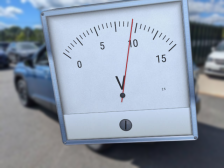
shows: value=9.5 unit=V
